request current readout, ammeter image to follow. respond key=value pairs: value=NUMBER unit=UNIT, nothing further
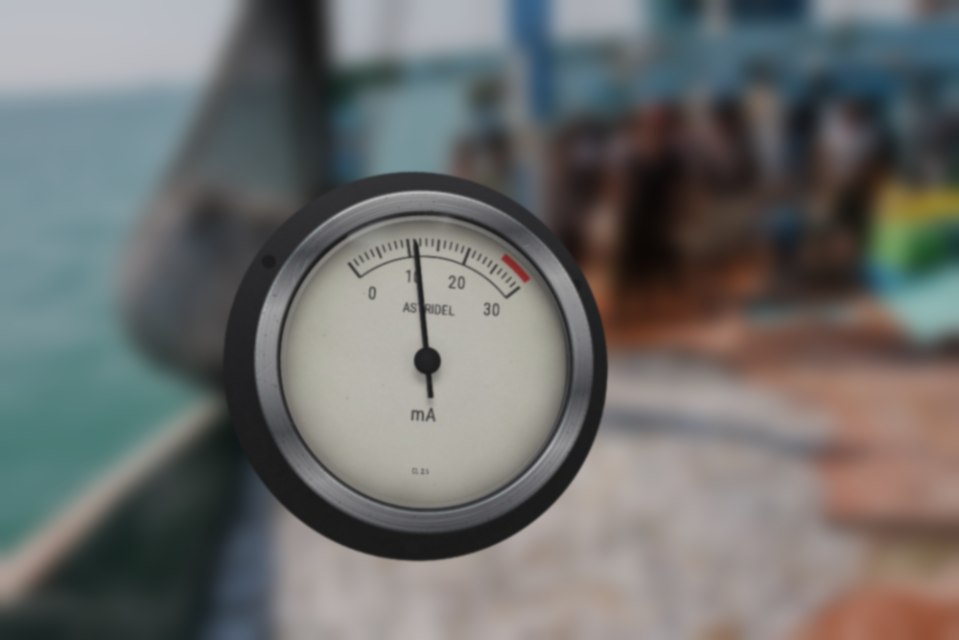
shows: value=11 unit=mA
